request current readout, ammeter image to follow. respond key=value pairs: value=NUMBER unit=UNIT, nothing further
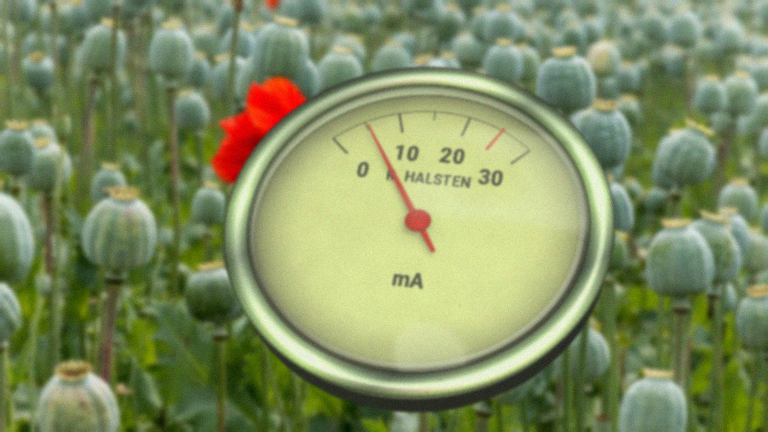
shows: value=5 unit=mA
